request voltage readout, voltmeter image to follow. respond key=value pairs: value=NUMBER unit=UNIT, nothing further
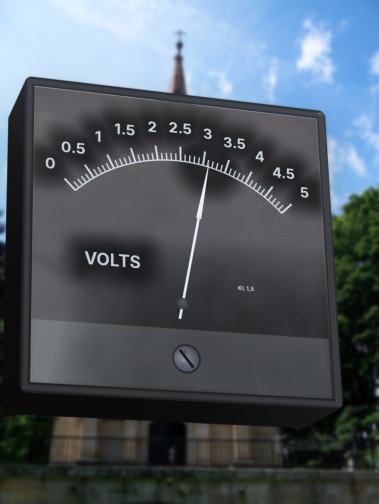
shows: value=3.1 unit=V
